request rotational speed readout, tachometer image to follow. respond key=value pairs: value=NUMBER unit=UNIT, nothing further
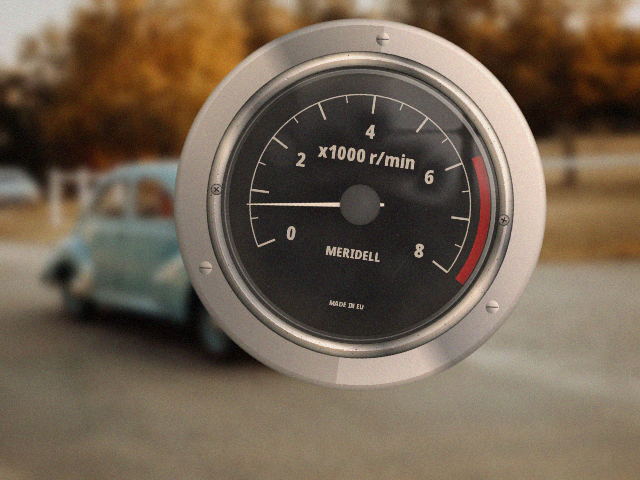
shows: value=750 unit=rpm
